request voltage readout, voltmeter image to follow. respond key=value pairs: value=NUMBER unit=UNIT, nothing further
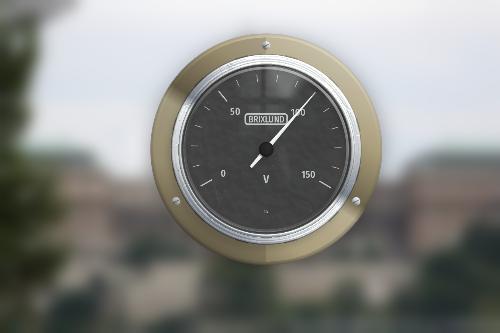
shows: value=100 unit=V
